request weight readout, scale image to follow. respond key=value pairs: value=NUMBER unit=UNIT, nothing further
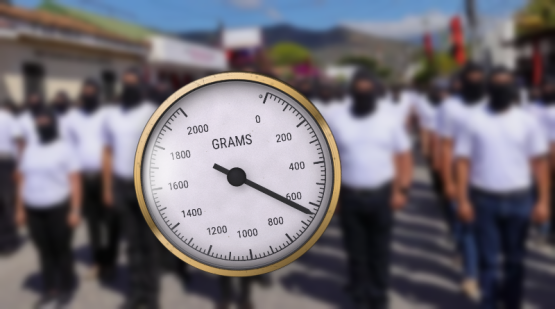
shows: value=640 unit=g
